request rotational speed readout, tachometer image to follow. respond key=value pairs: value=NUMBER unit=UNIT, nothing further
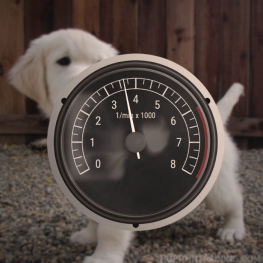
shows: value=3625 unit=rpm
